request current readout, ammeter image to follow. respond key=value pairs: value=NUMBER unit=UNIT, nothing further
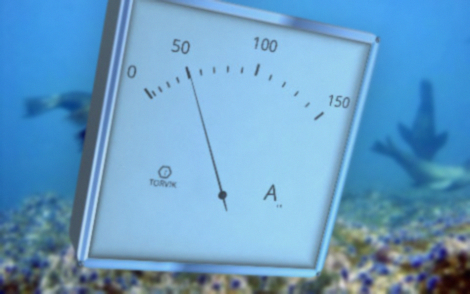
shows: value=50 unit=A
